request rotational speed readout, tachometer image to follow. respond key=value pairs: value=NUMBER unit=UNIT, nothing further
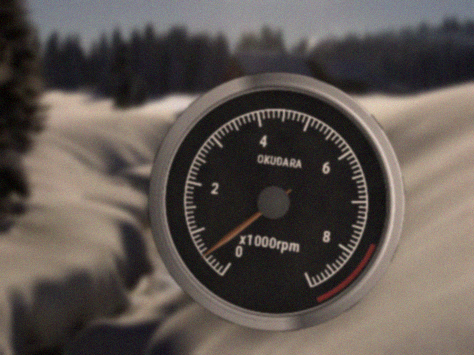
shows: value=500 unit=rpm
